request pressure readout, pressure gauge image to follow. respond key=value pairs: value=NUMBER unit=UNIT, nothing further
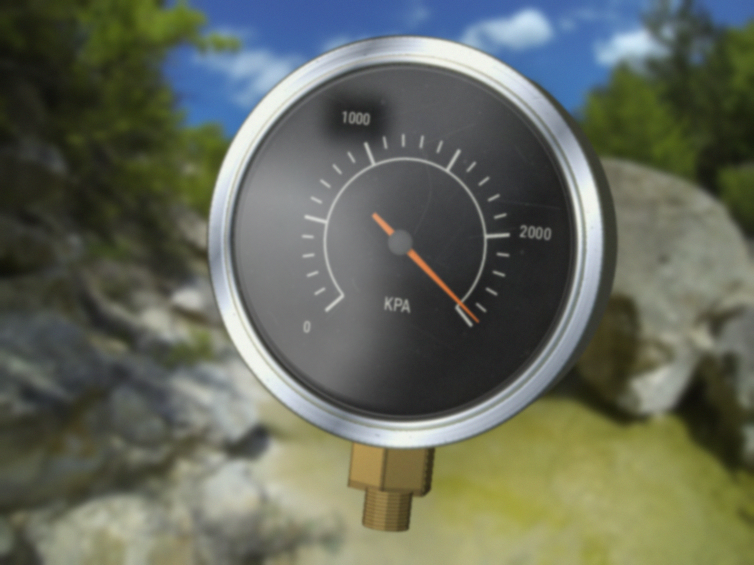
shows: value=2450 unit=kPa
